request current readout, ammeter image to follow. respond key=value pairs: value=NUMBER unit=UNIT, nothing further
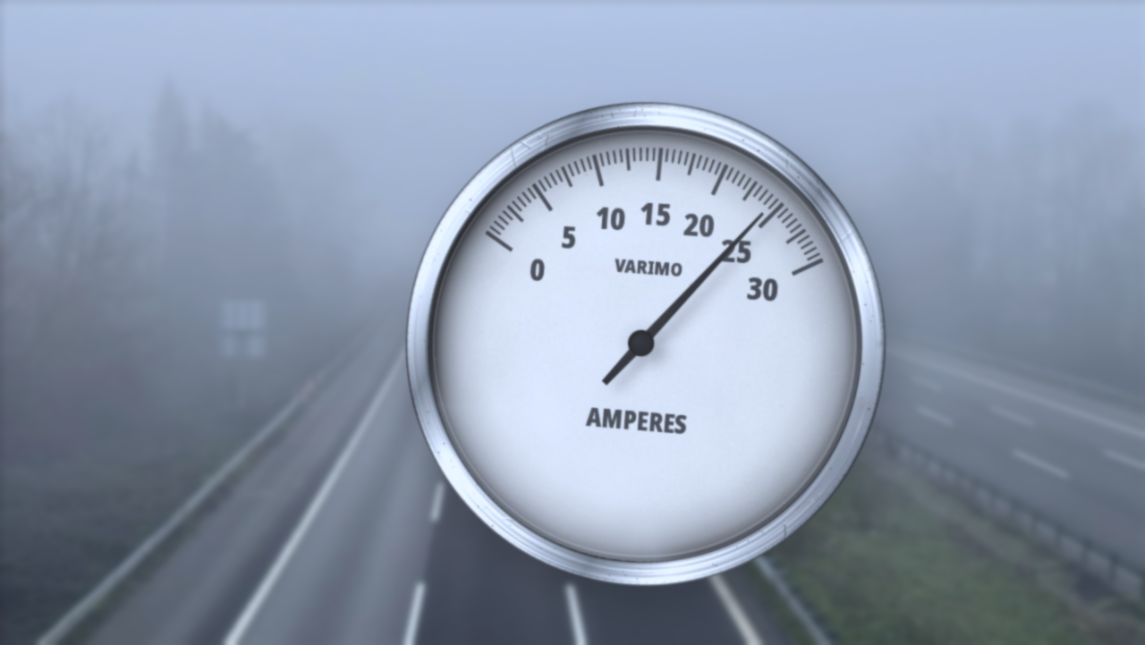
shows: value=24.5 unit=A
